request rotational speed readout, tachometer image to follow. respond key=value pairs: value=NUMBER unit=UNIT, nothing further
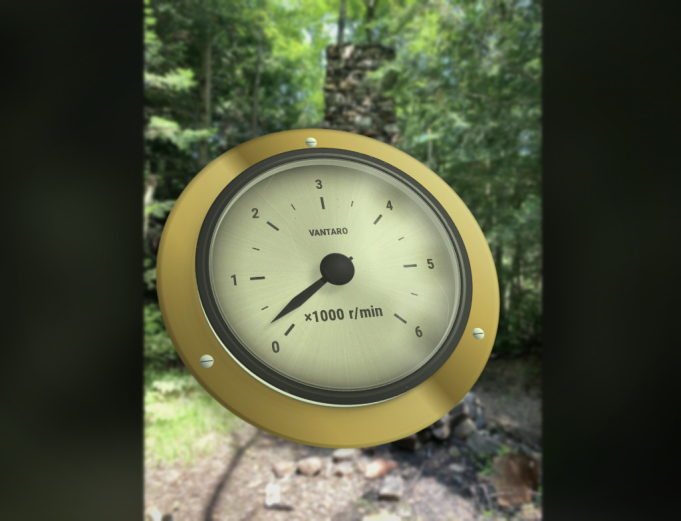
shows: value=250 unit=rpm
